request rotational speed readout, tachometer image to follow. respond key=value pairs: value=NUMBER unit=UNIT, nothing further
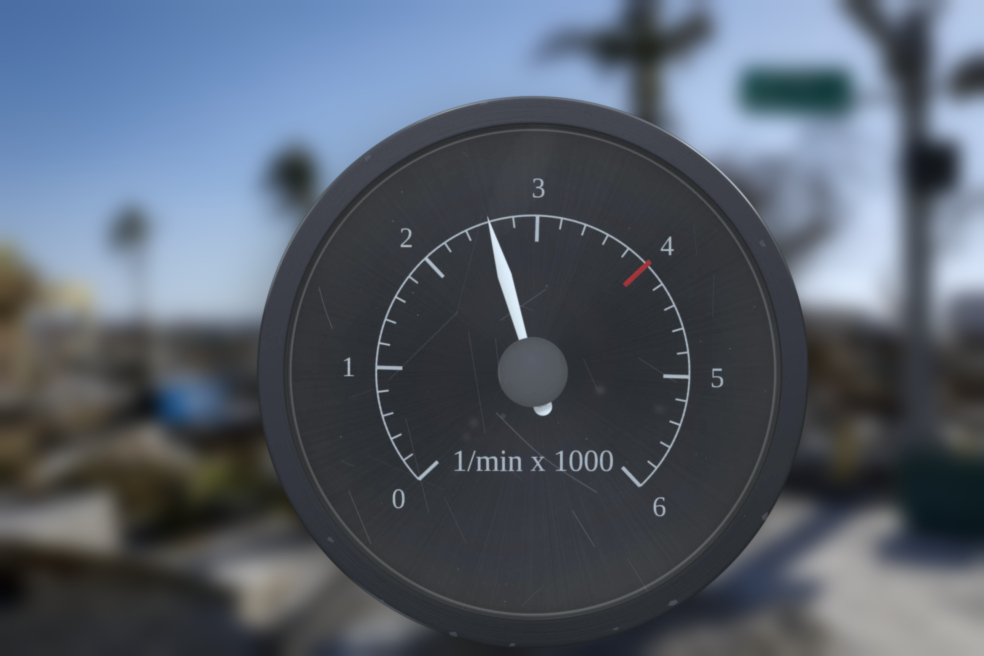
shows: value=2600 unit=rpm
